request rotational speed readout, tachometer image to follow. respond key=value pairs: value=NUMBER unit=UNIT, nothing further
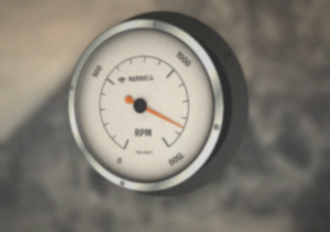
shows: value=1350 unit=rpm
